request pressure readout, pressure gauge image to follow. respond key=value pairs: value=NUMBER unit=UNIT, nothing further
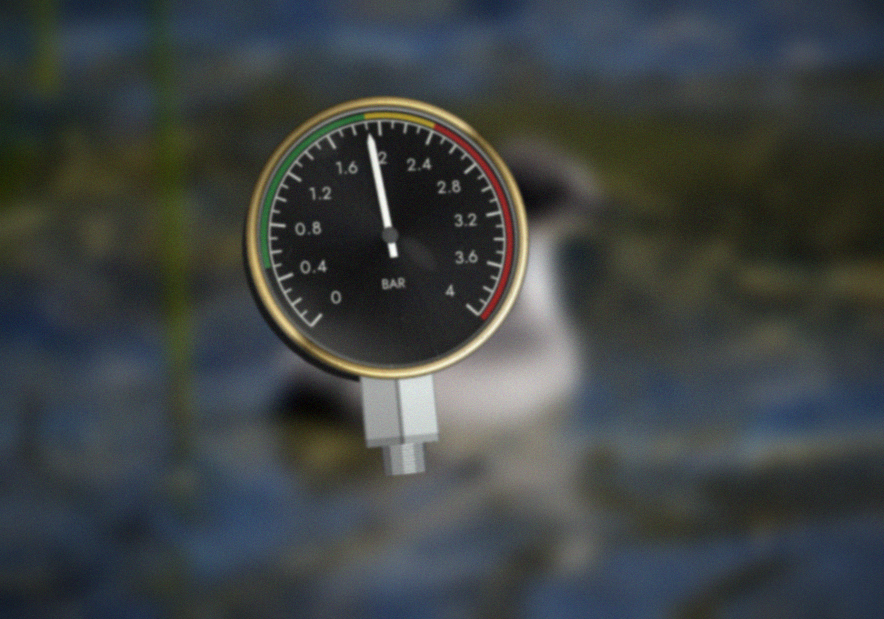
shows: value=1.9 unit=bar
